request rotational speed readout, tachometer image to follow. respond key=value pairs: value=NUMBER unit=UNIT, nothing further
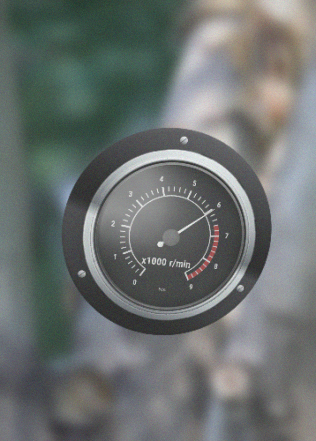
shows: value=6000 unit=rpm
